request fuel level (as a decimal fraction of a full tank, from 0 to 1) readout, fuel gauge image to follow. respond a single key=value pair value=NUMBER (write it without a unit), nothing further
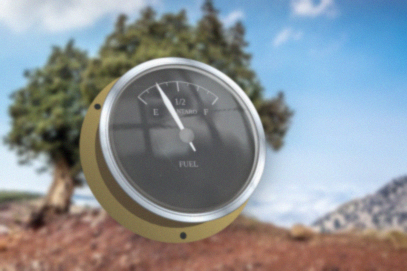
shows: value=0.25
